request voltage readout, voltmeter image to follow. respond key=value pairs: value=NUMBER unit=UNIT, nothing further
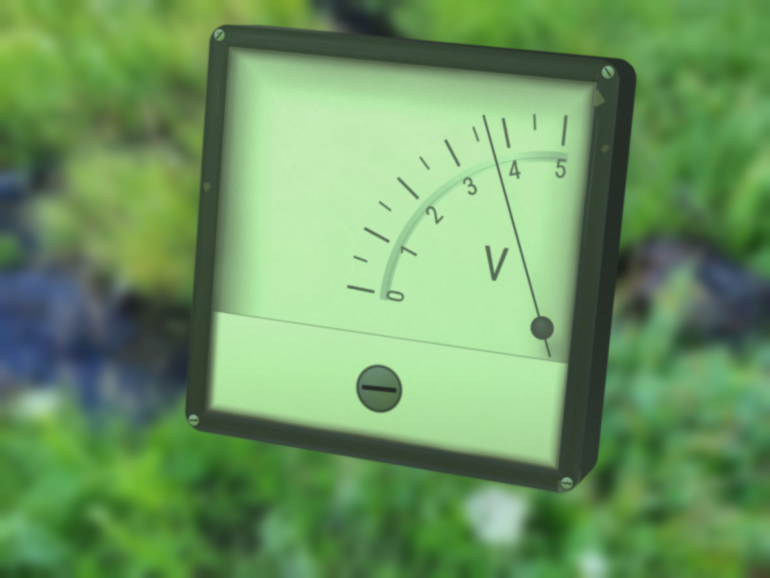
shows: value=3.75 unit=V
